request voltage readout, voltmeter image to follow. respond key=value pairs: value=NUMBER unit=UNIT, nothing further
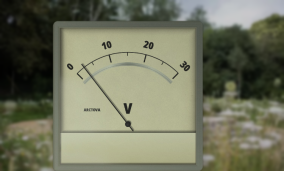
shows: value=2.5 unit=V
